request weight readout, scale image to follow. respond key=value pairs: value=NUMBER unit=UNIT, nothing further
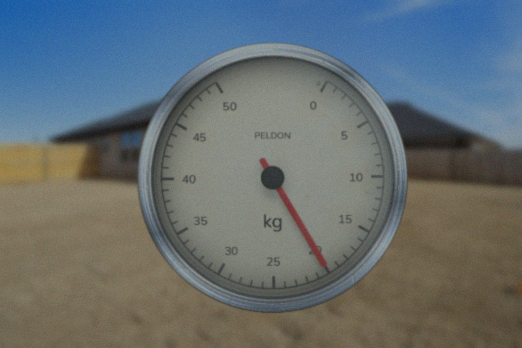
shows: value=20 unit=kg
